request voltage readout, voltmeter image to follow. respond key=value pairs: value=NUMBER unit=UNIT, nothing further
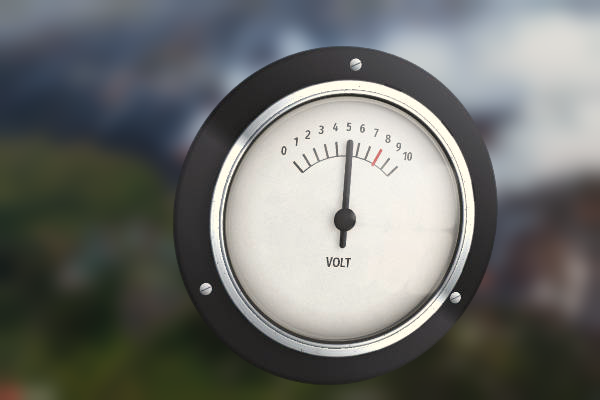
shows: value=5 unit=V
